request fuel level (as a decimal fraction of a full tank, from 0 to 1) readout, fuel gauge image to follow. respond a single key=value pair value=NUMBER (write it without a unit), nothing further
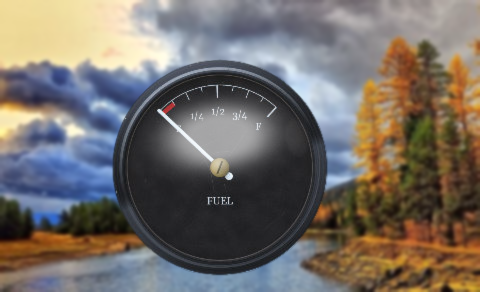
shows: value=0
